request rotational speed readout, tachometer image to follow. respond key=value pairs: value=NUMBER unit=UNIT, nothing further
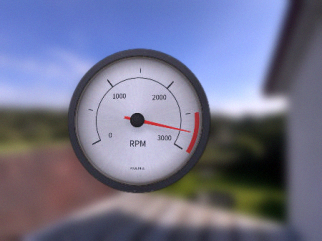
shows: value=2750 unit=rpm
